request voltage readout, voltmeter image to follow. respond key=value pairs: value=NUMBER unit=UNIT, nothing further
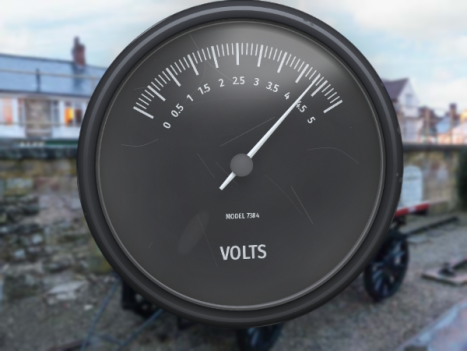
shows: value=4.3 unit=V
